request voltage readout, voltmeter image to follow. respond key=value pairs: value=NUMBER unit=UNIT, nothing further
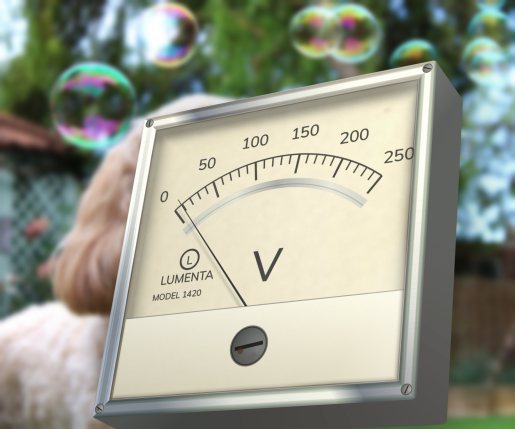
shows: value=10 unit=V
